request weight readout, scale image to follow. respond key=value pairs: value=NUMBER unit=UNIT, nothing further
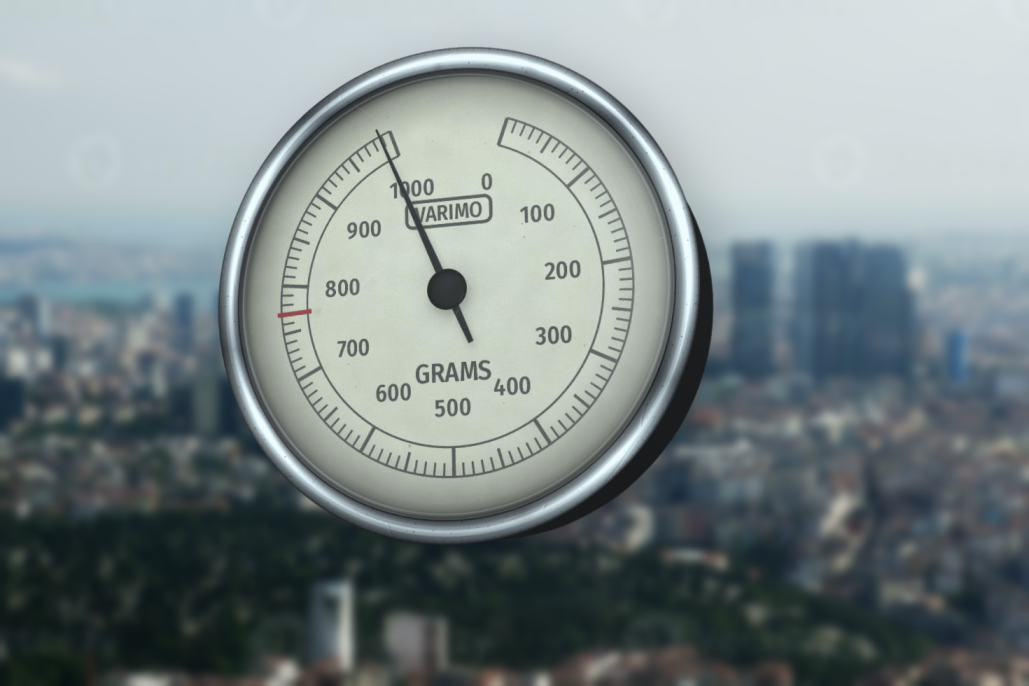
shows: value=990 unit=g
